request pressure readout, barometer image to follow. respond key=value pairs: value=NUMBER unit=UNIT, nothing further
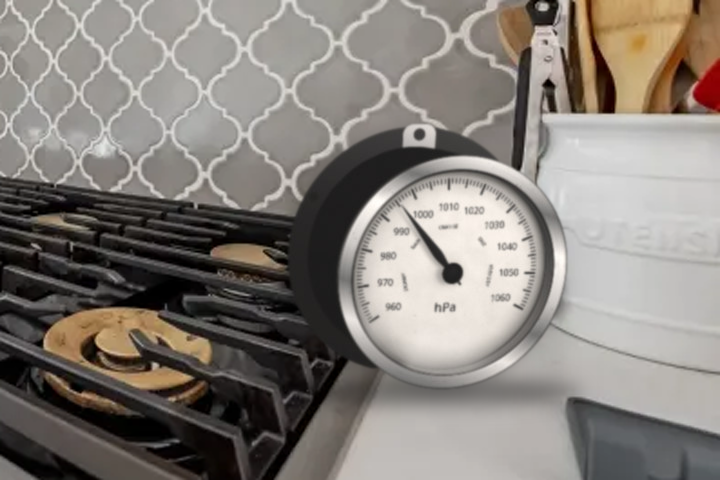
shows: value=995 unit=hPa
